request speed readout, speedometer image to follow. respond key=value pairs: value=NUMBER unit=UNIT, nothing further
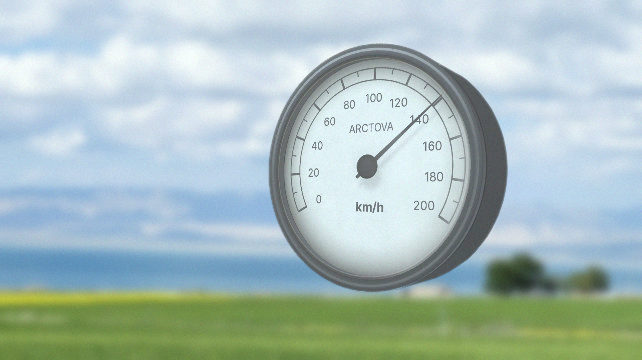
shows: value=140 unit=km/h
